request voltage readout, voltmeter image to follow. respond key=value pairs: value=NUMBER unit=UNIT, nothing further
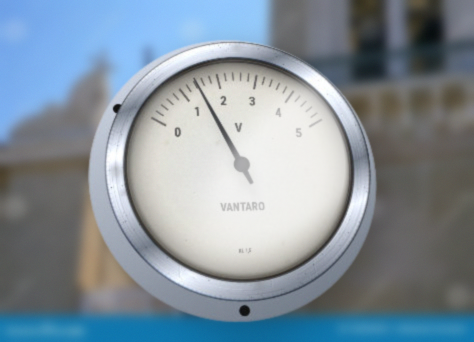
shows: value=1.4 unit=V
